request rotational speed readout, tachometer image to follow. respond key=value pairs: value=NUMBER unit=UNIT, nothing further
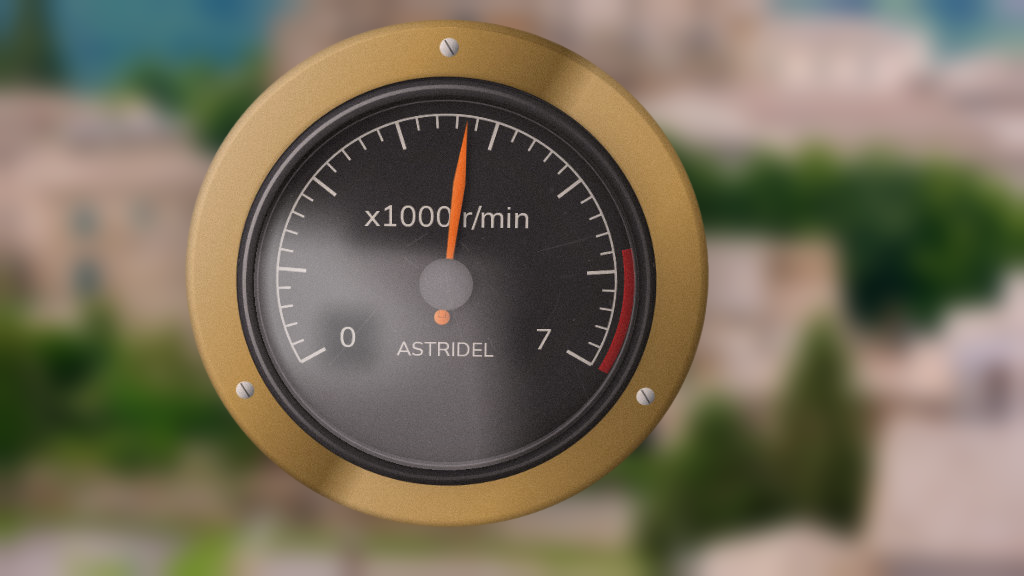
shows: value=3700 unit=rpm
